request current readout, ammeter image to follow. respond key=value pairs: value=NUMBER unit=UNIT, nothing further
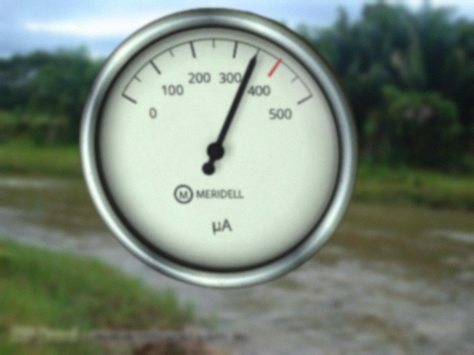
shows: value=350 unit=µA
